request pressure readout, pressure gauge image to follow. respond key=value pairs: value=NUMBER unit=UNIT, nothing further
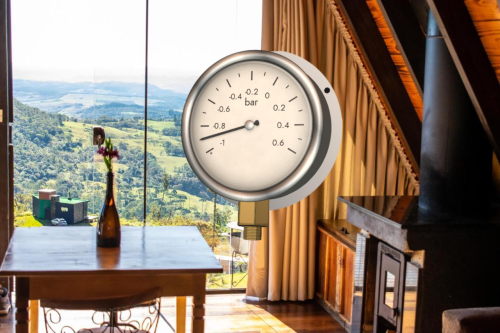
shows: value=-0.9 unit=bar
